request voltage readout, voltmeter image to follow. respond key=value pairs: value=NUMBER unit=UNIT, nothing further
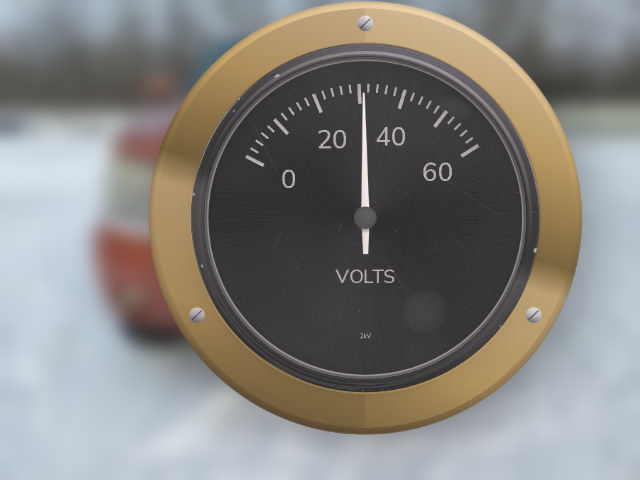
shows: value=31 unit=V
